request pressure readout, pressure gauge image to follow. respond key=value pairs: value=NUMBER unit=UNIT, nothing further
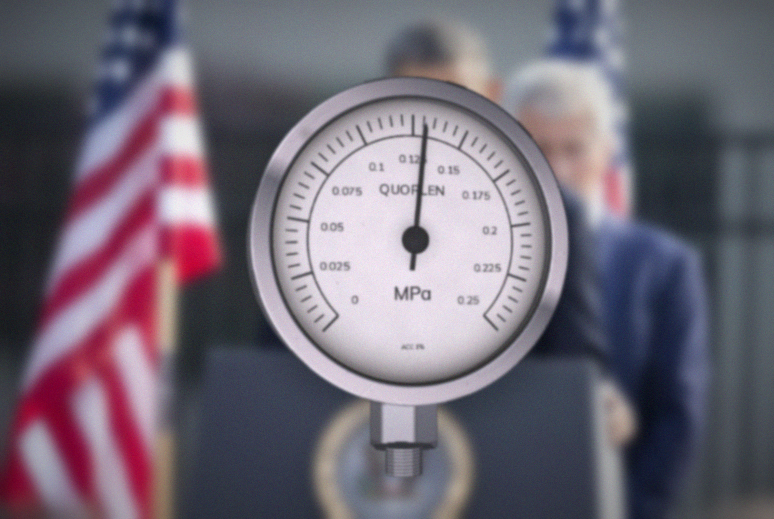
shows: value=0.13 unit=MPa
